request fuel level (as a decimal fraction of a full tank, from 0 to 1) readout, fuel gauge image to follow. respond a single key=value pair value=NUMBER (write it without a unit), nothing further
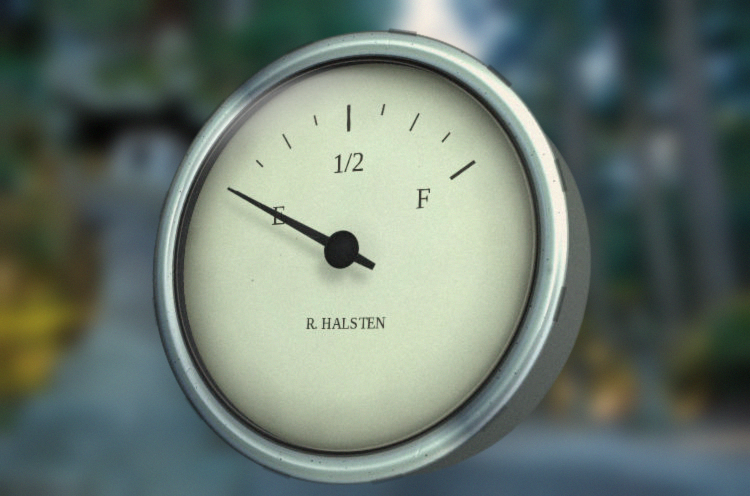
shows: value=0
